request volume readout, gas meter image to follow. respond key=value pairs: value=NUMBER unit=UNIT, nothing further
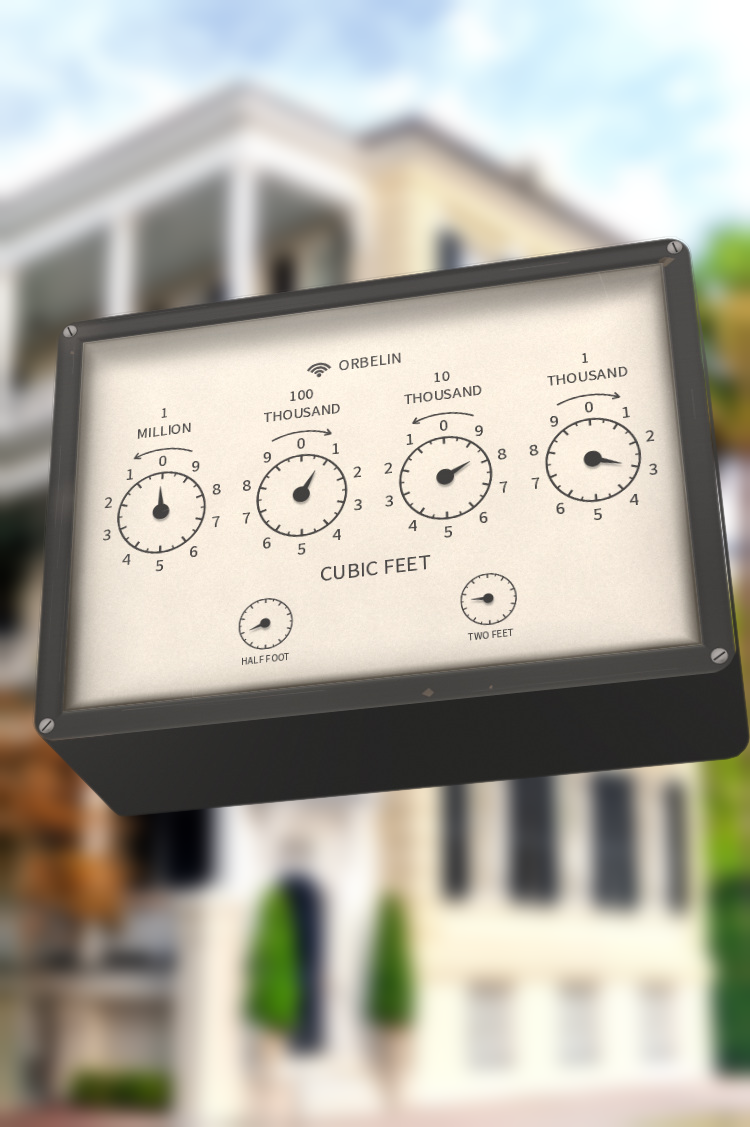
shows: value=8300 unit=ft³
